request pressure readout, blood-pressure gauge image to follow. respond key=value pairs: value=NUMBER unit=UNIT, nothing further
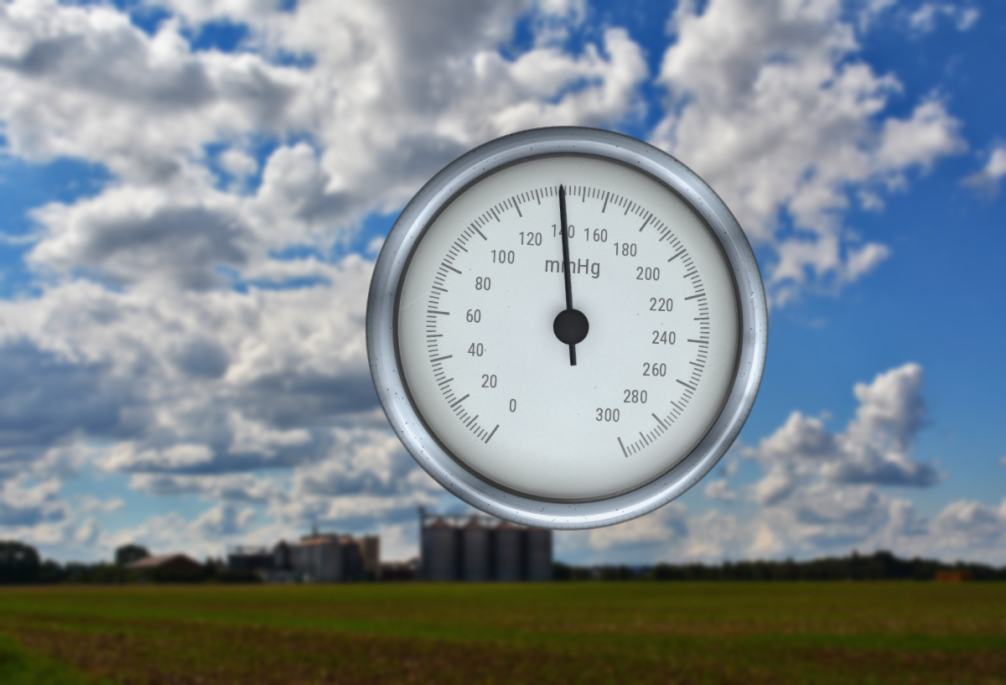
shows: value=140 unit=mmHg
